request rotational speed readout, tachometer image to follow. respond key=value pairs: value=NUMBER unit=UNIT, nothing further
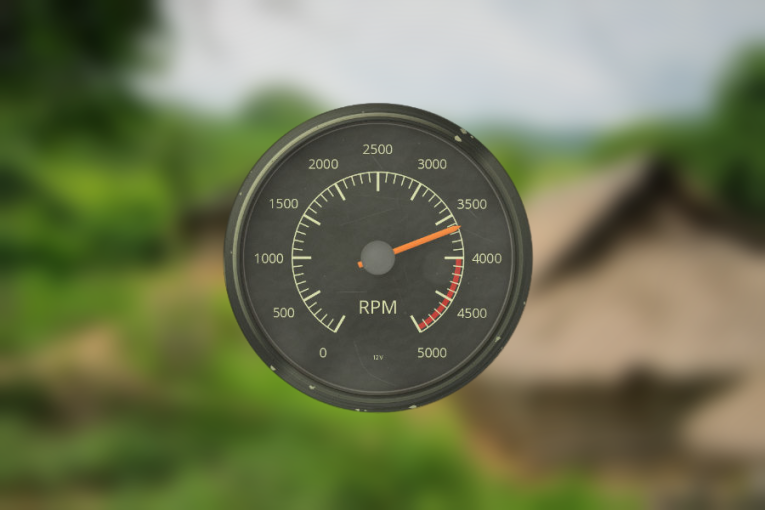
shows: value=3650 unit=rpm
